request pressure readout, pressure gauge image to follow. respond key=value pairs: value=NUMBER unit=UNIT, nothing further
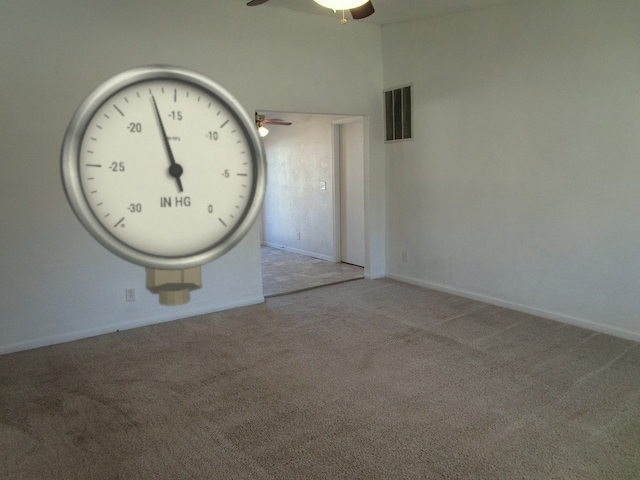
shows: value=-17 unit=inHg
